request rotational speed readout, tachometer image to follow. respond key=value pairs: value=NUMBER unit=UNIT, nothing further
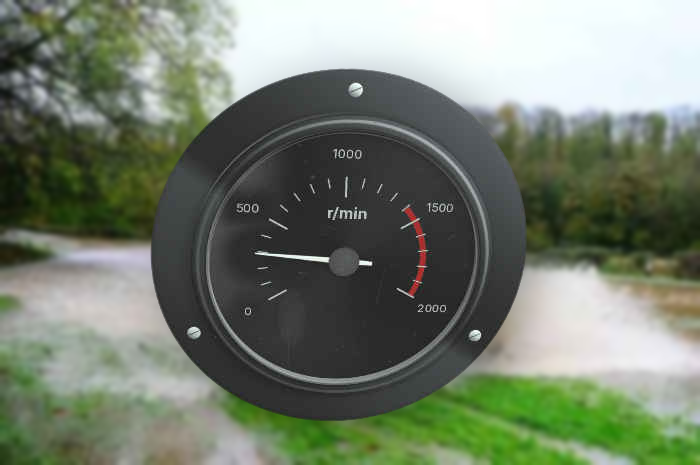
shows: value=300 unit=rpm
